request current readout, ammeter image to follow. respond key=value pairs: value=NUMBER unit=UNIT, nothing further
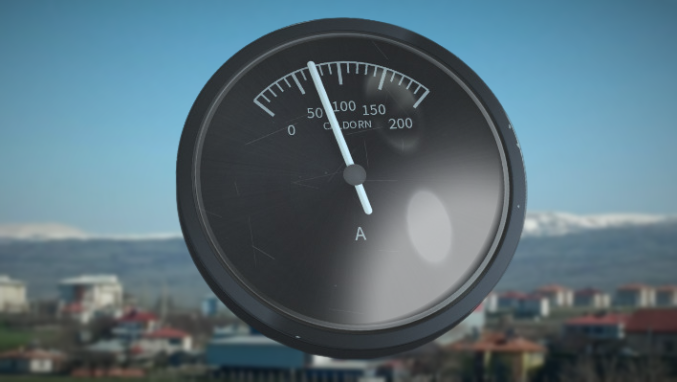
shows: value=70 unit=A
